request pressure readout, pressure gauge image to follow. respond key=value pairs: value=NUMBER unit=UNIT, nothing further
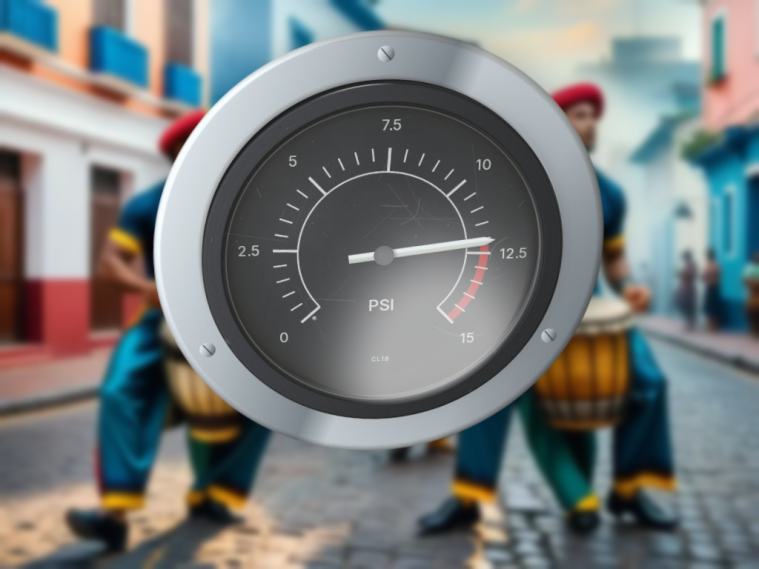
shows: value=12 unit=psi
